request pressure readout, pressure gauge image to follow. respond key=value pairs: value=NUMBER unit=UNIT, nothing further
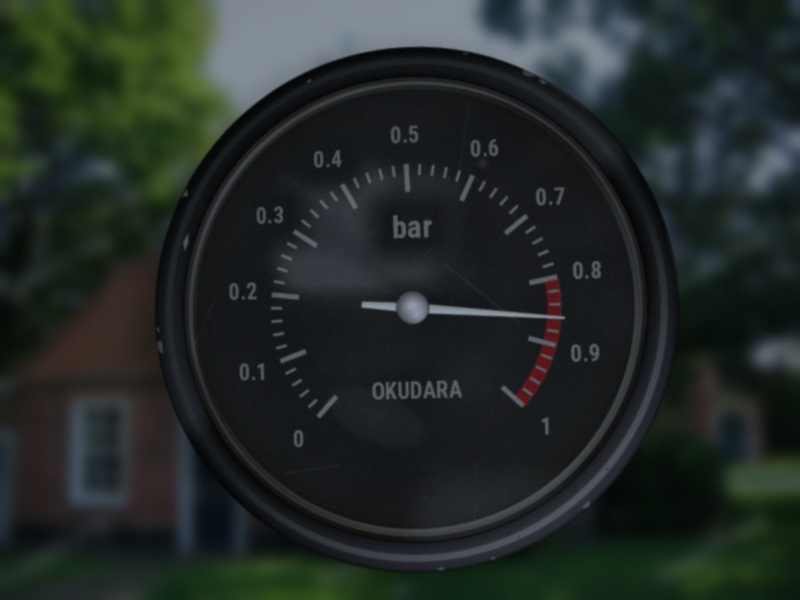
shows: value=0.86 unit=bar
